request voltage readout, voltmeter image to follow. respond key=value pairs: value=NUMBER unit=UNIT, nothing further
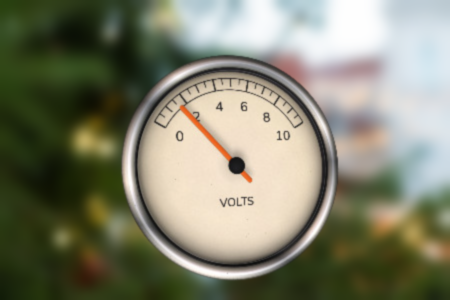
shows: value=1.5 unit=V
